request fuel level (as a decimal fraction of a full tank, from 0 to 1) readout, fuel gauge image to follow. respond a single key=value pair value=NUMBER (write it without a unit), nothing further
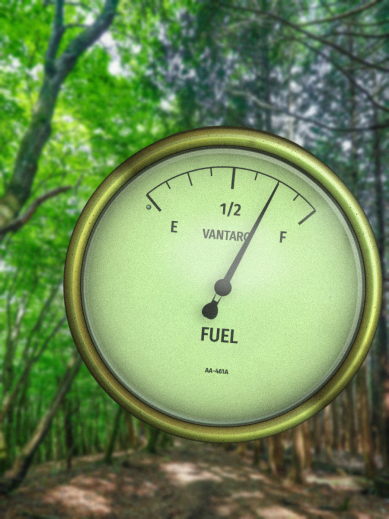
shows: value=0.75
